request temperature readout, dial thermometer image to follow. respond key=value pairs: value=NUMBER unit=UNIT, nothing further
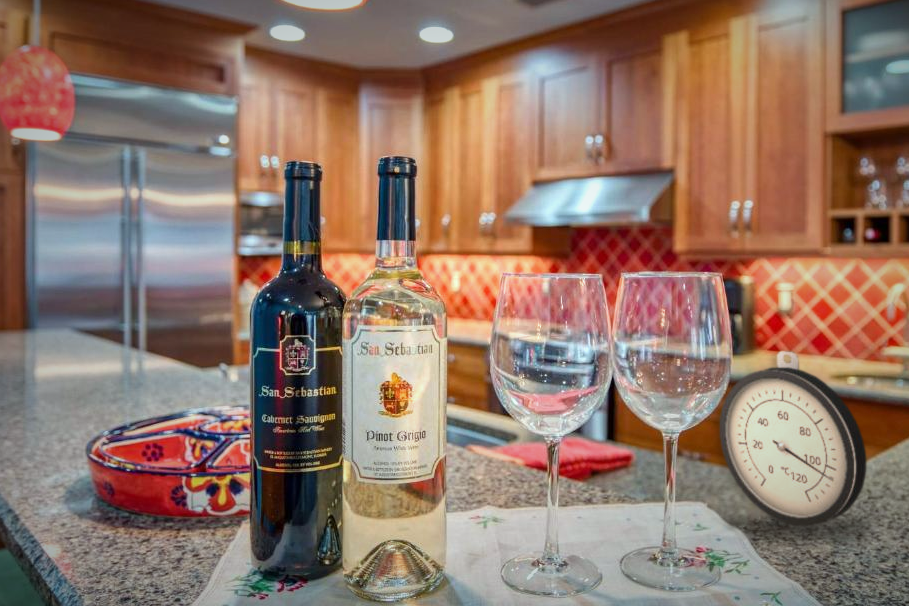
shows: value=104 unit=°C
